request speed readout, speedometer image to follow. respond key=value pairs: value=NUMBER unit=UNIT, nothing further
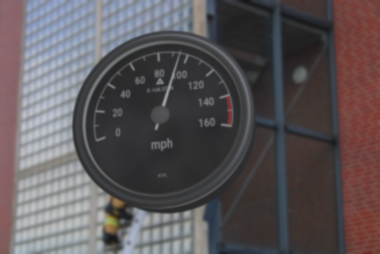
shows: value=95 unit=mph
